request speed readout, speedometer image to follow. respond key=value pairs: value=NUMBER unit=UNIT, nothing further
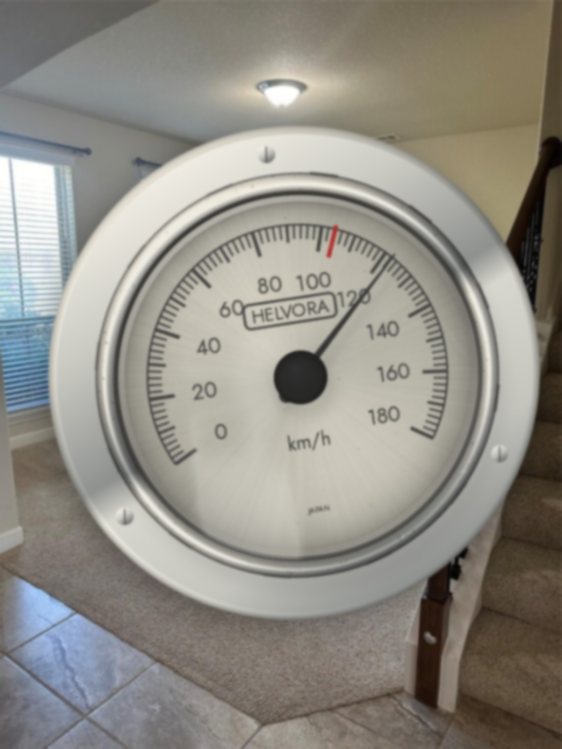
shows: value=122 unit=km/h
